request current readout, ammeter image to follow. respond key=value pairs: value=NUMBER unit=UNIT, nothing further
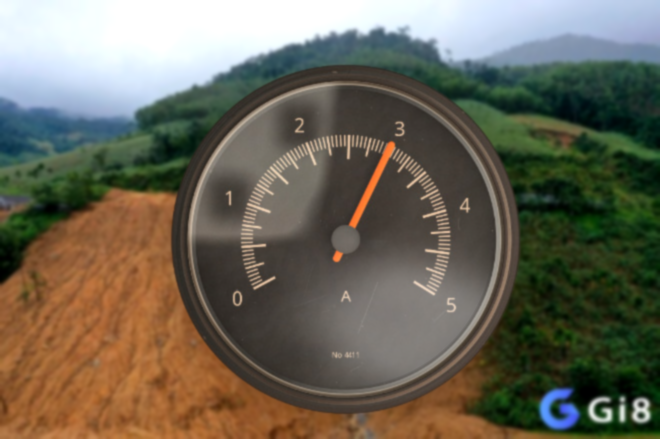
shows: value=3 unit=A
